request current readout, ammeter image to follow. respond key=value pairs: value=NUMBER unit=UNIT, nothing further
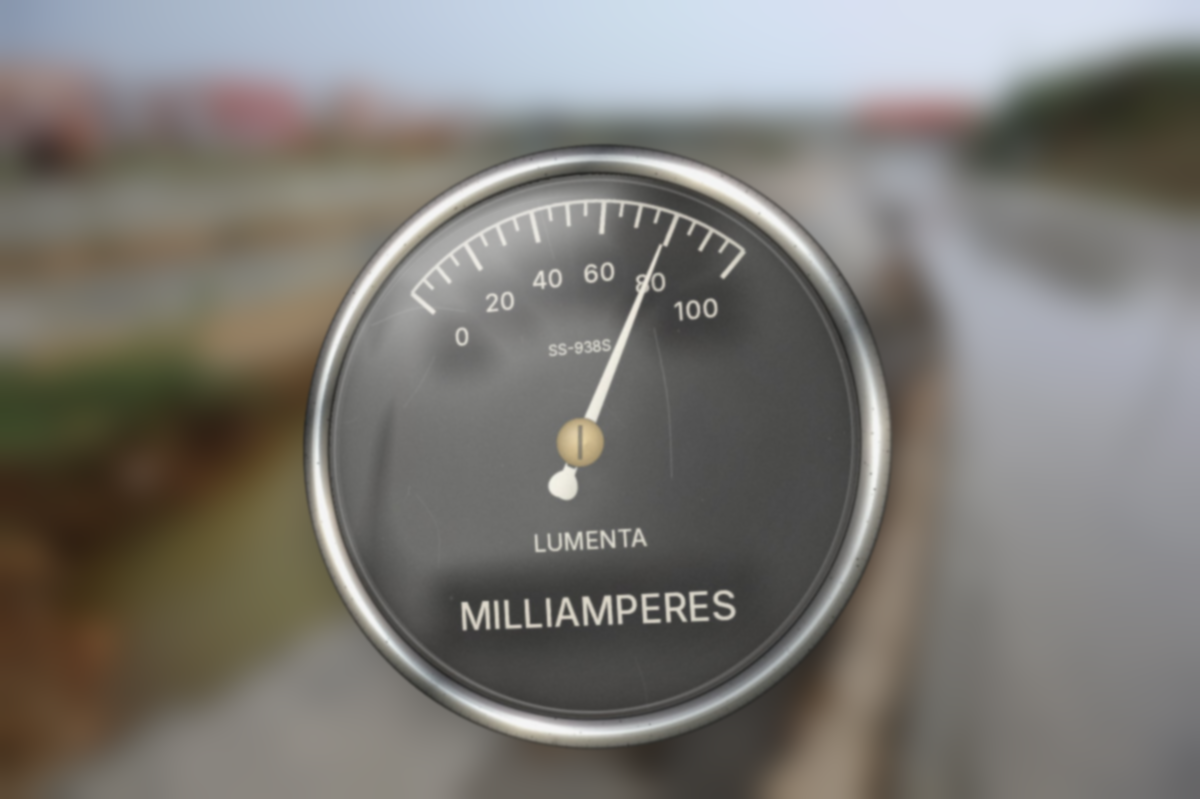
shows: value=80 unit=mA
